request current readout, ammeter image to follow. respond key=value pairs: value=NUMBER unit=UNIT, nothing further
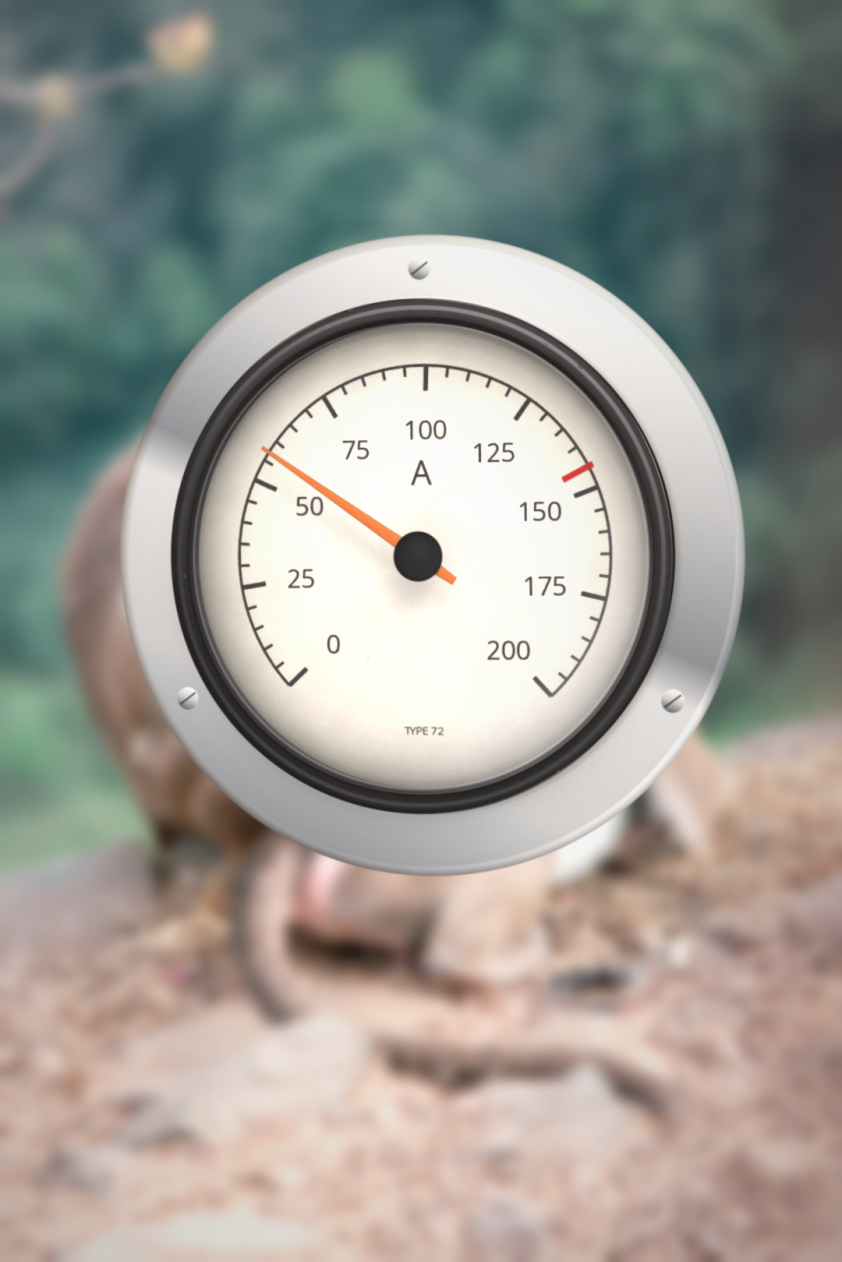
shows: value=57.5 unit=A
